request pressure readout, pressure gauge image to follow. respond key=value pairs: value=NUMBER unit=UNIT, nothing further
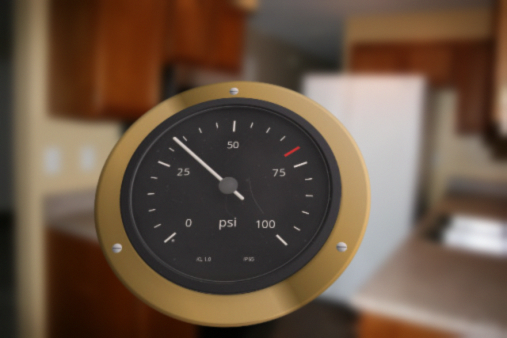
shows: value=32.5 unit=psi
